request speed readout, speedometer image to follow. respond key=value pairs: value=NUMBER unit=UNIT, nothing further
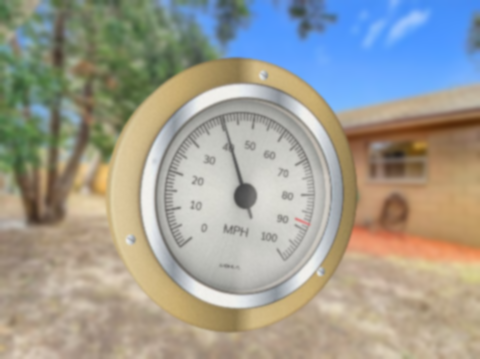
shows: value=40 unit=mph
